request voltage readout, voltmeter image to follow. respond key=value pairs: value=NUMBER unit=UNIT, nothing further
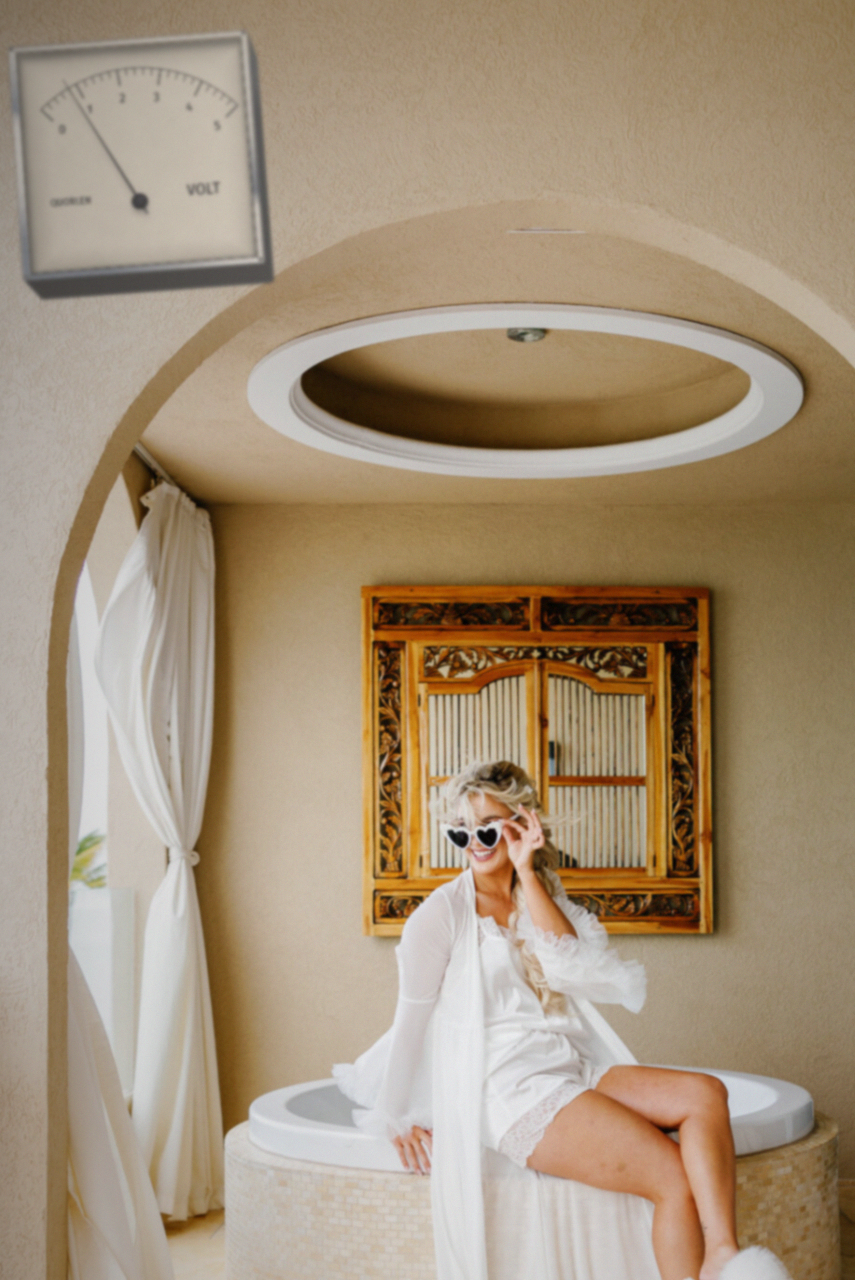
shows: value=0.8 unit=V
